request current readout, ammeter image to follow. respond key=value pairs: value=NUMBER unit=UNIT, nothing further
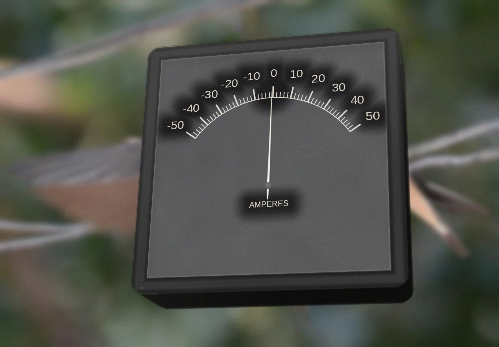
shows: value=0 unit=A
